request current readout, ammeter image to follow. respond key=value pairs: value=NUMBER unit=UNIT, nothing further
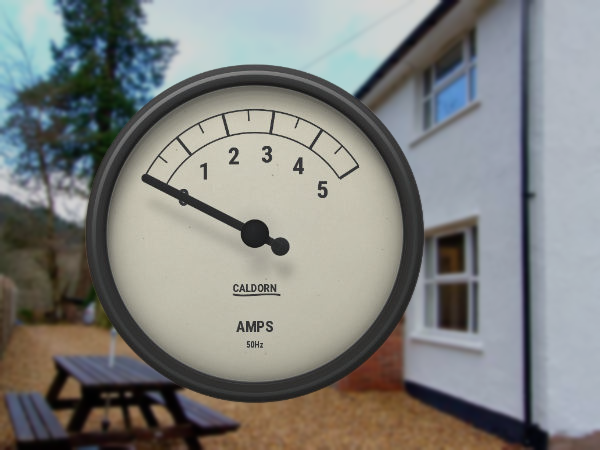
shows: value=0 unit=A
